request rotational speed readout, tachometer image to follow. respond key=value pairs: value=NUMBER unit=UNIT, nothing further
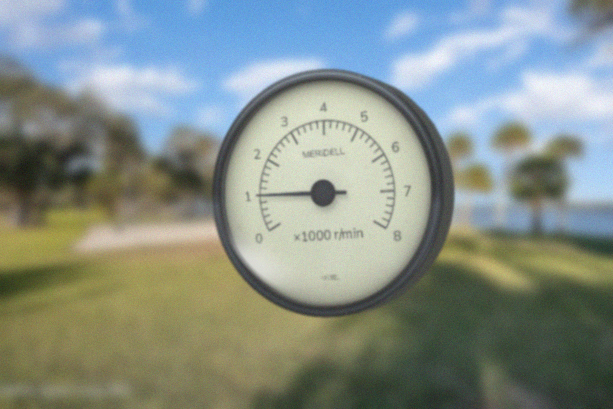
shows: value=1000 unit=rpm
